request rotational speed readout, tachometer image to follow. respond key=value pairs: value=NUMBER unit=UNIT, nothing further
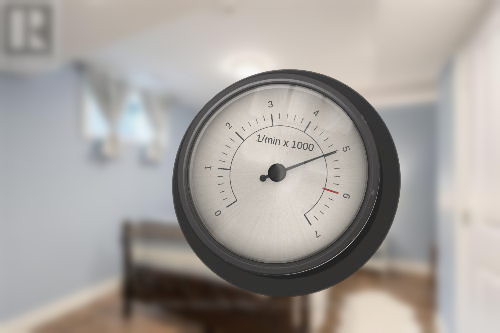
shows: value=5000 unit=rpm
